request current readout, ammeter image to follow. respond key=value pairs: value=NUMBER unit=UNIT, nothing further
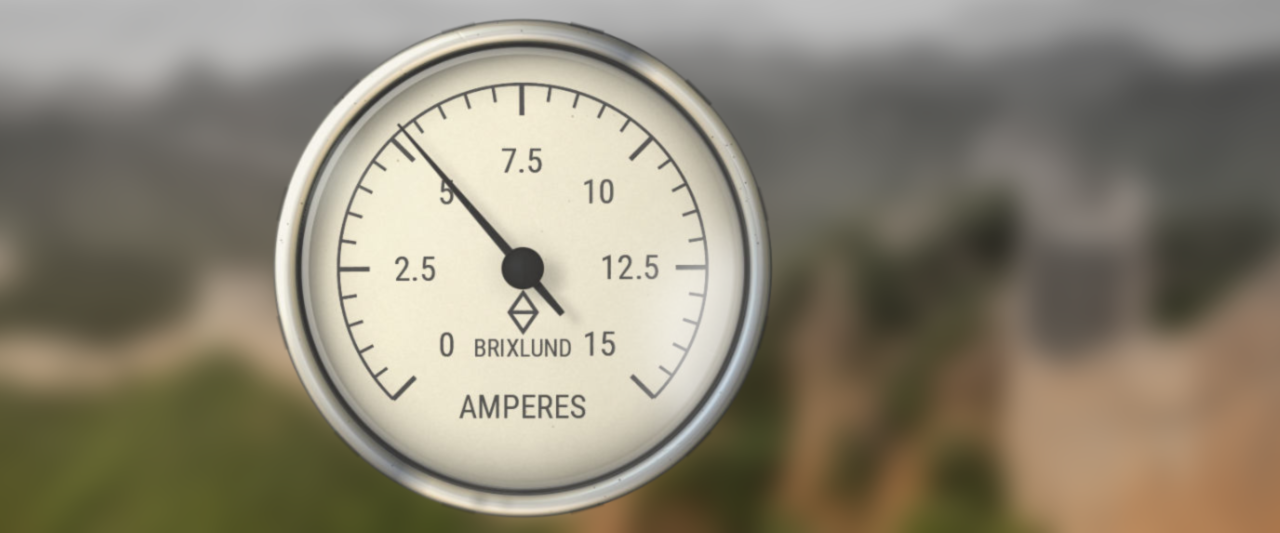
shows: value=5.25 unit=A
